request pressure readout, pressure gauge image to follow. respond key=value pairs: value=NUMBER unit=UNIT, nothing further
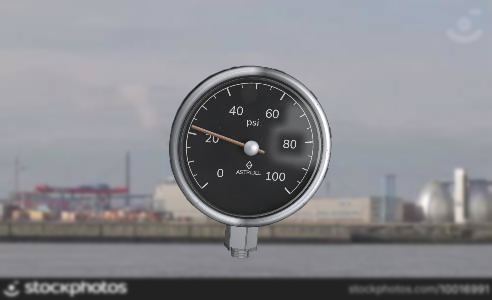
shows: value=22.5 unit=psi
